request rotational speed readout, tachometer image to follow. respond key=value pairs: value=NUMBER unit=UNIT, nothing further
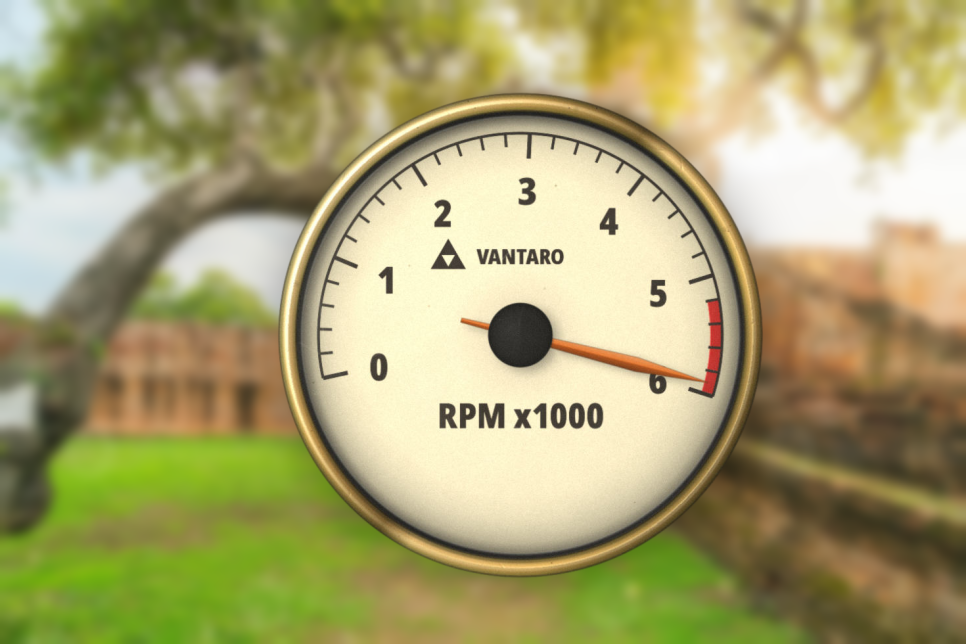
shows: value=5900 unit=rpm
